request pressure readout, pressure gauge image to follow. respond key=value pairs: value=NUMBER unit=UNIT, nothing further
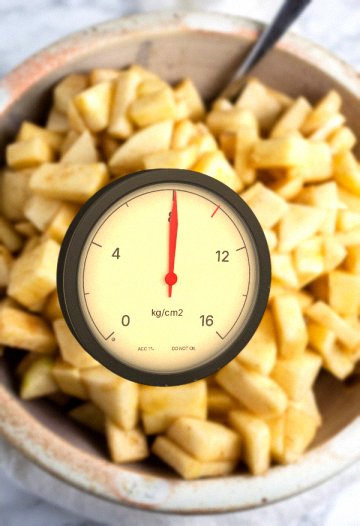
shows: value=8 unit=kg/cm²
